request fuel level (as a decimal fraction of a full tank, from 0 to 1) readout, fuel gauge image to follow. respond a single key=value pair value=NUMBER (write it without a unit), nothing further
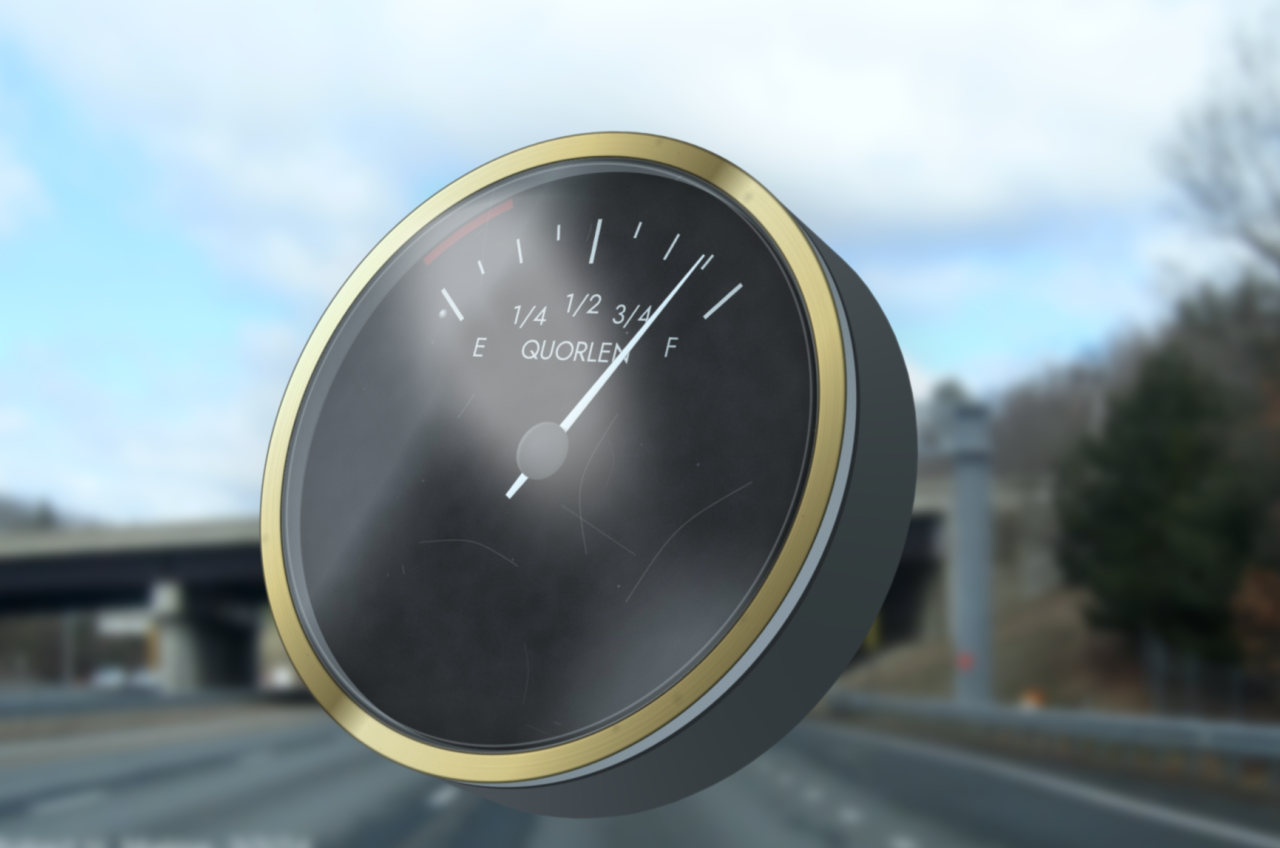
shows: value=0.875
